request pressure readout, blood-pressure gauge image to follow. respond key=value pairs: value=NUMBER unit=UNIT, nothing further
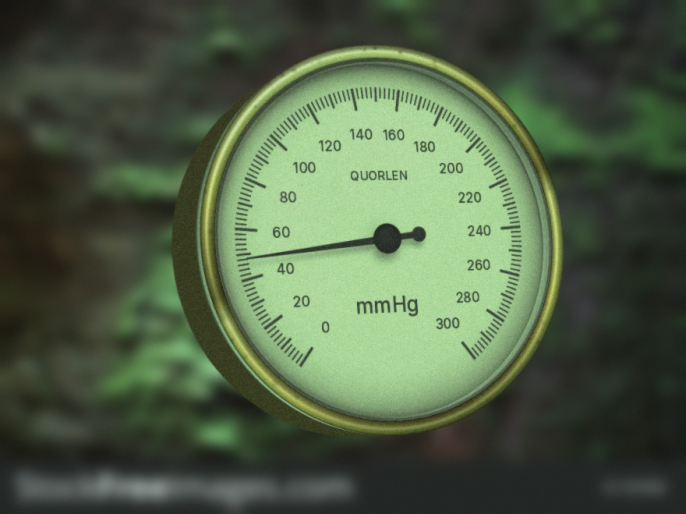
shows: value=48 unit=mmHg
